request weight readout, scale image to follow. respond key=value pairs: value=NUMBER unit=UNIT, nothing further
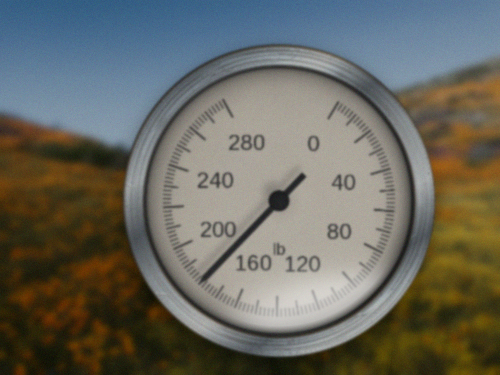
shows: value=180 unit=lb
